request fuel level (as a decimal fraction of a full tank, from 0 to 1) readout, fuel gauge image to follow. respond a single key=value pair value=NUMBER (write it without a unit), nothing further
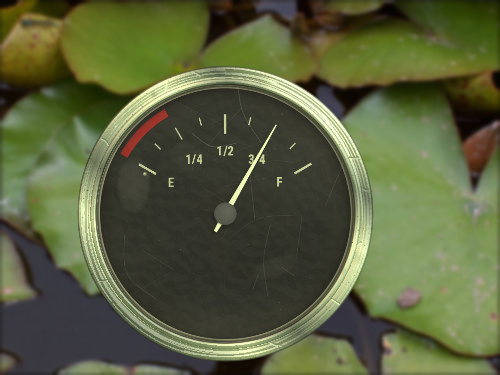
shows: value=0.75
